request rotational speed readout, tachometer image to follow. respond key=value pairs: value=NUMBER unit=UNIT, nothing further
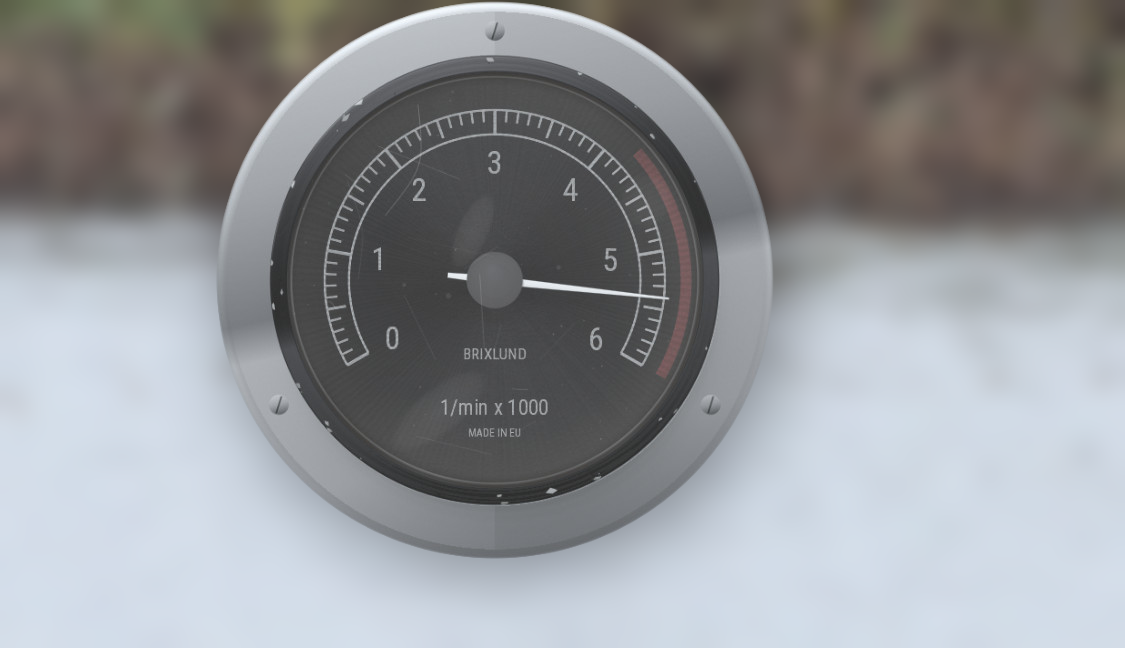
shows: value=5400 unit=rpm
